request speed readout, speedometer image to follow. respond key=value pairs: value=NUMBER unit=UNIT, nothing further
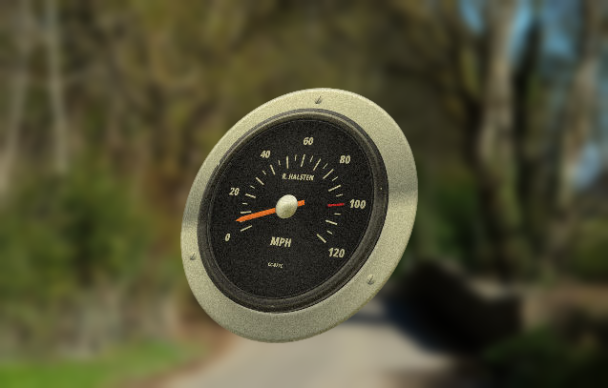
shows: value=5 unit=mph
